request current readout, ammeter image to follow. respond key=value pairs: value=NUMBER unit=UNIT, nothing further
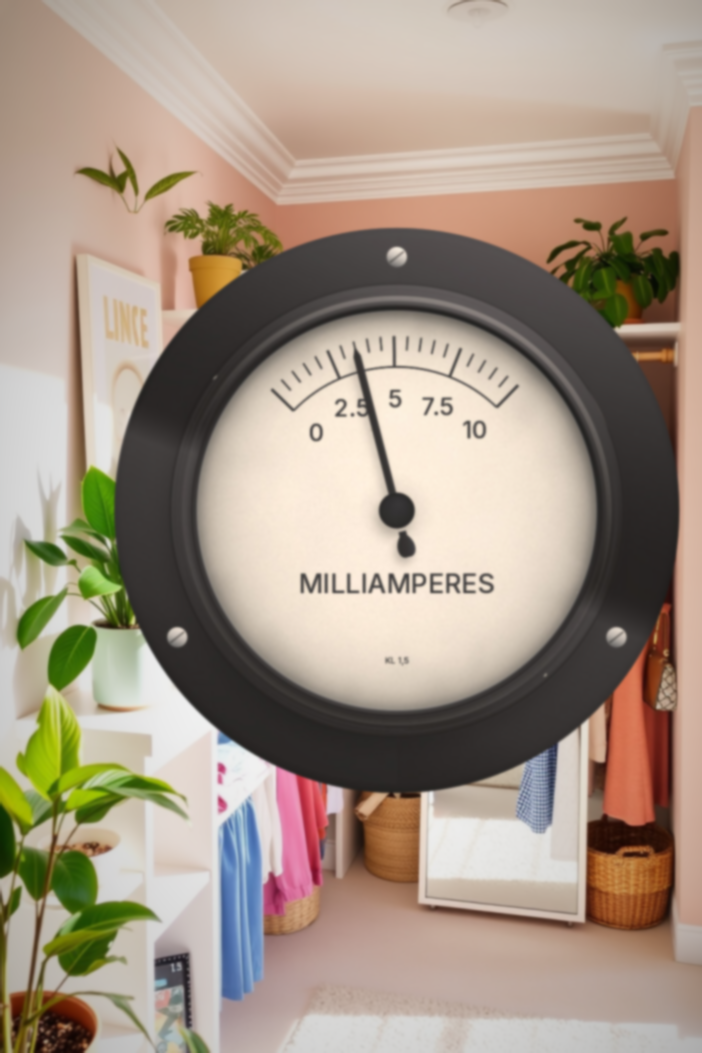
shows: value=3.5 unit=mA
